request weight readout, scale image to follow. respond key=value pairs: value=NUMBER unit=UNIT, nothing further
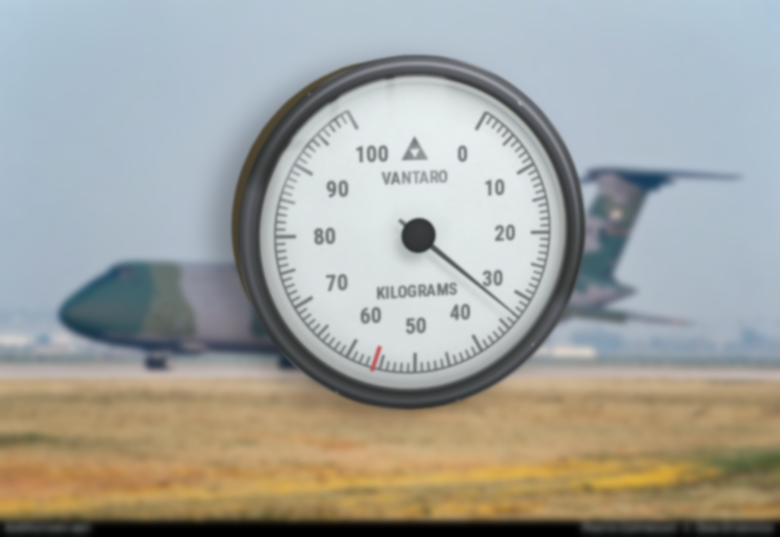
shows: value=33 unit=kg
